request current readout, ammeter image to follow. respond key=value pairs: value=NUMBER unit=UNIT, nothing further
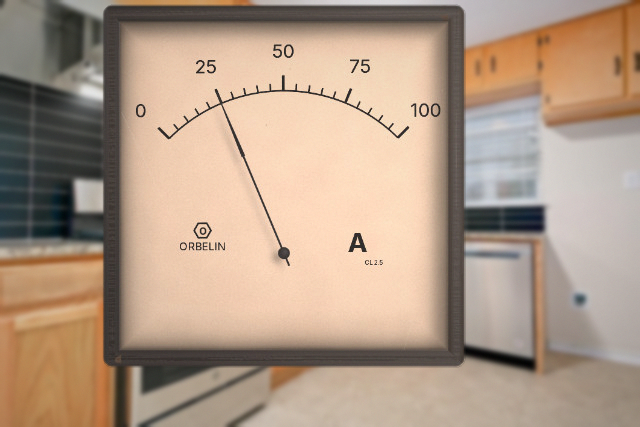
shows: value=25 unit=A
